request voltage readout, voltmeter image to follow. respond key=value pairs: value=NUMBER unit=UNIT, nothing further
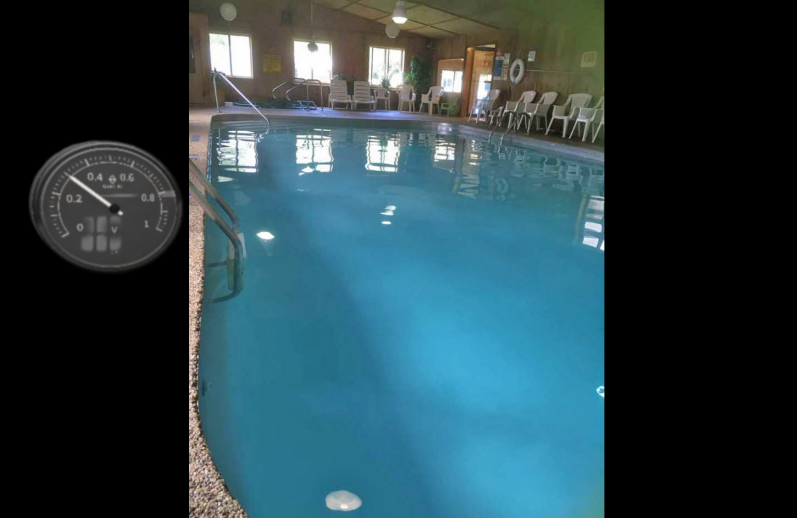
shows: value=0.3 unit=V
